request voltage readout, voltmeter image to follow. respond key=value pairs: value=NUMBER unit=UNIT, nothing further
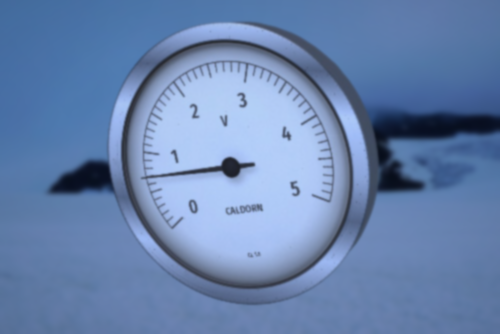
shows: value=0.7 unit=V
